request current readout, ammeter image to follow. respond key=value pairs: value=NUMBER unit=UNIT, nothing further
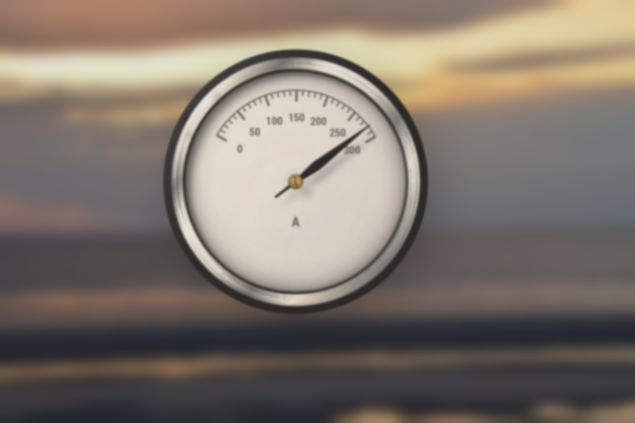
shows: value=280 unit=A
